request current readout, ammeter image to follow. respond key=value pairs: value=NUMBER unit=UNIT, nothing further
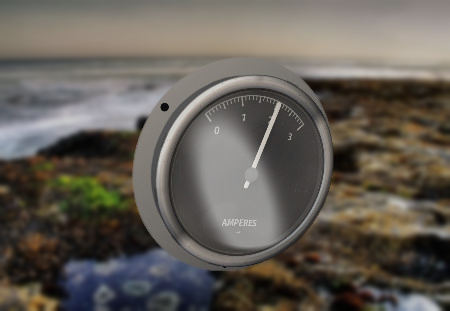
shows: value=2 unit=A
